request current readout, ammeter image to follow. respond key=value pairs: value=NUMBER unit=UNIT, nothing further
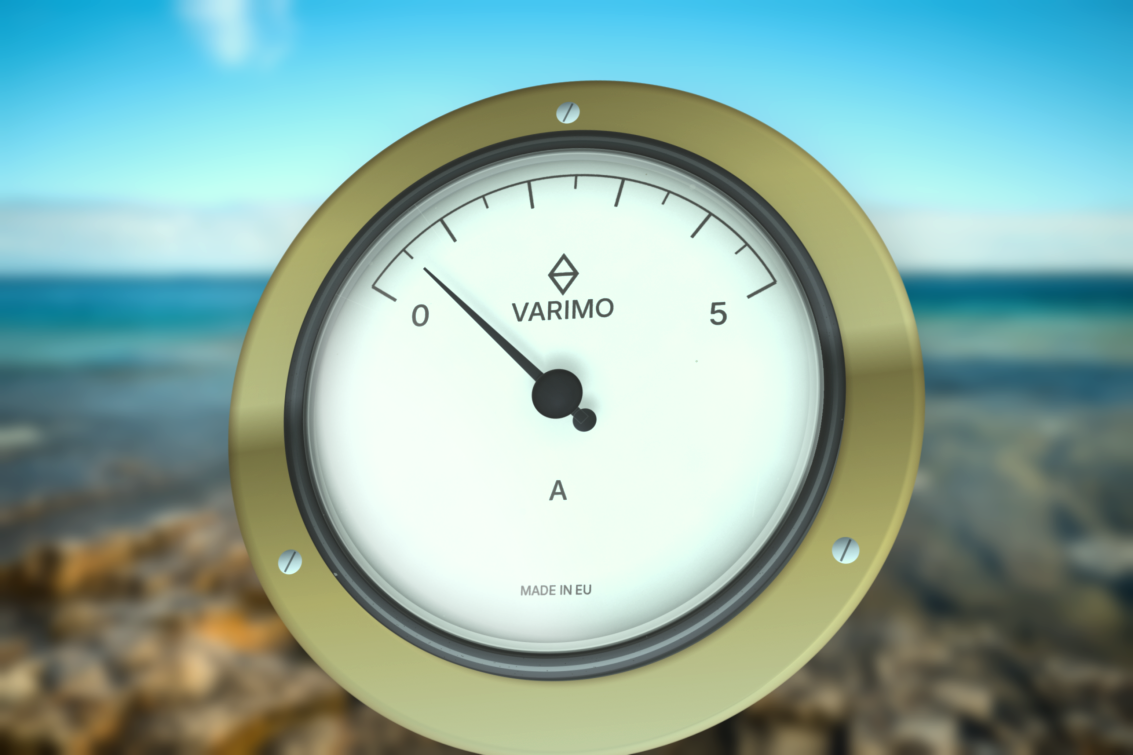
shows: value=0.5 unit=A
